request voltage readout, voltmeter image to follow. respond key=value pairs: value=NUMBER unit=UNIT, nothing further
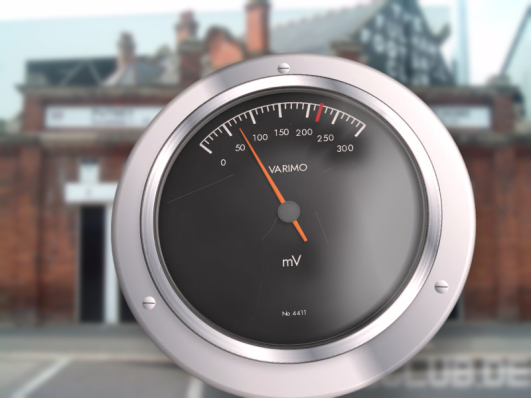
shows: value=70 unit=mV
